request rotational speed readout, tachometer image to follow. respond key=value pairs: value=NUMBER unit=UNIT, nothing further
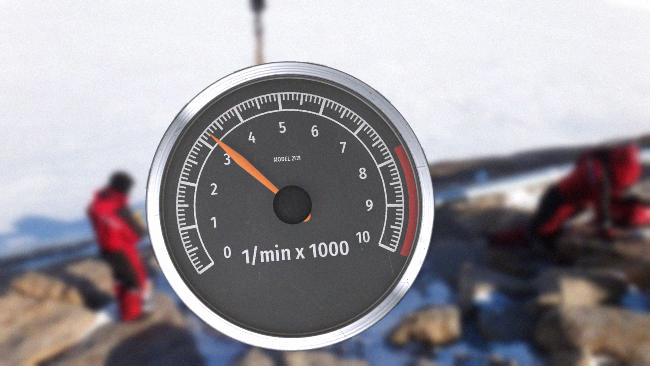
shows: value=3200 unit=rpm
